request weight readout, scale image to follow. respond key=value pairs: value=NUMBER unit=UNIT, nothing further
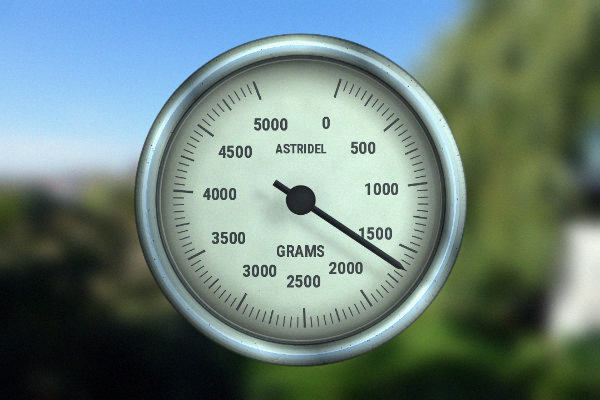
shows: value=1650 unit=g
